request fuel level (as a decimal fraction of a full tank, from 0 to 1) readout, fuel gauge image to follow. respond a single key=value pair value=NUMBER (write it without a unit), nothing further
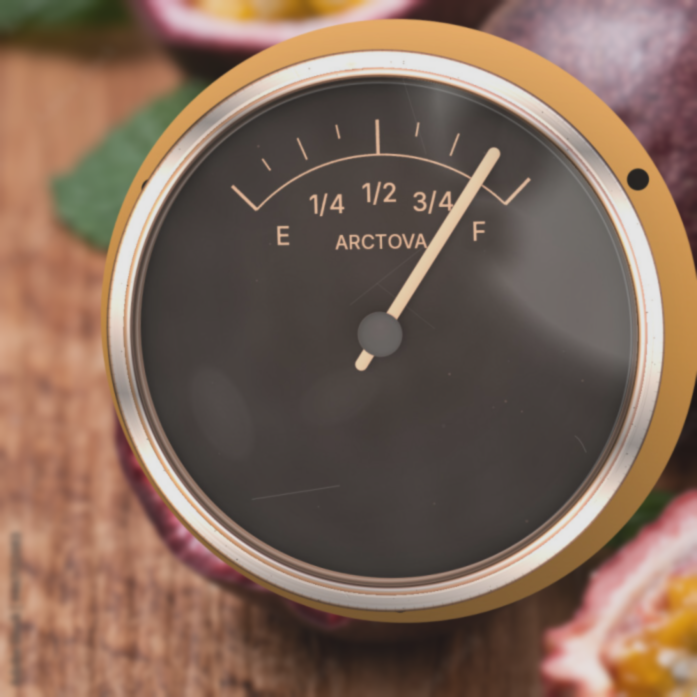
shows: value=0.875
